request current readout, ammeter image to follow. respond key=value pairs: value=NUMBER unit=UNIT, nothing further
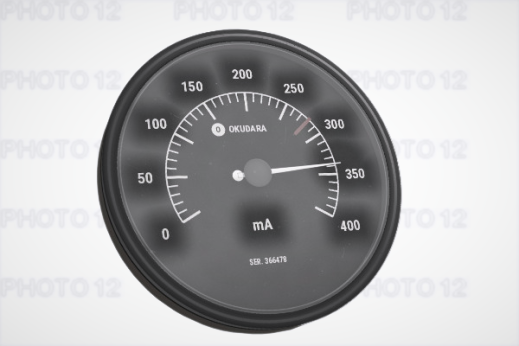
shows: value=340 unit=mA
